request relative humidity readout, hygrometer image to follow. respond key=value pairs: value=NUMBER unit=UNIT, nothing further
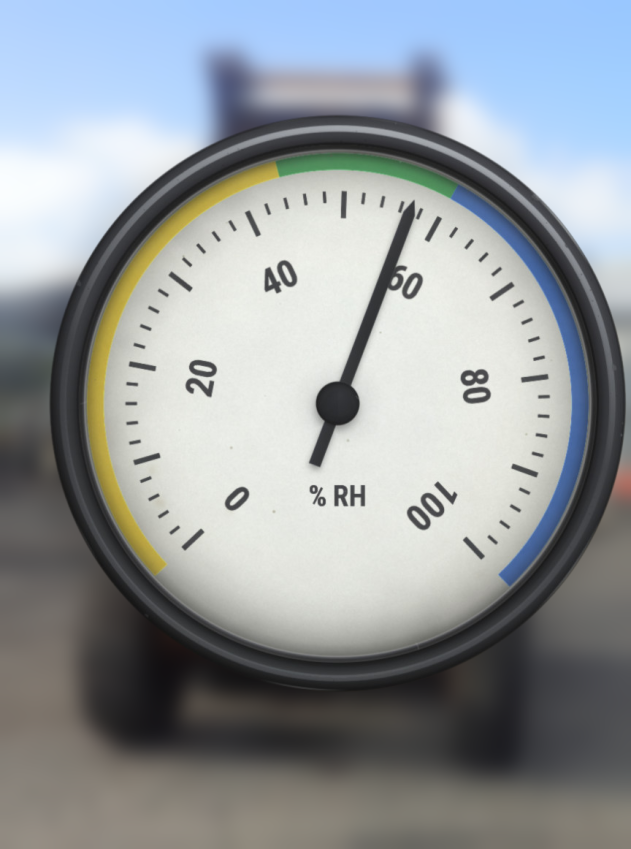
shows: value=57 unit=%
